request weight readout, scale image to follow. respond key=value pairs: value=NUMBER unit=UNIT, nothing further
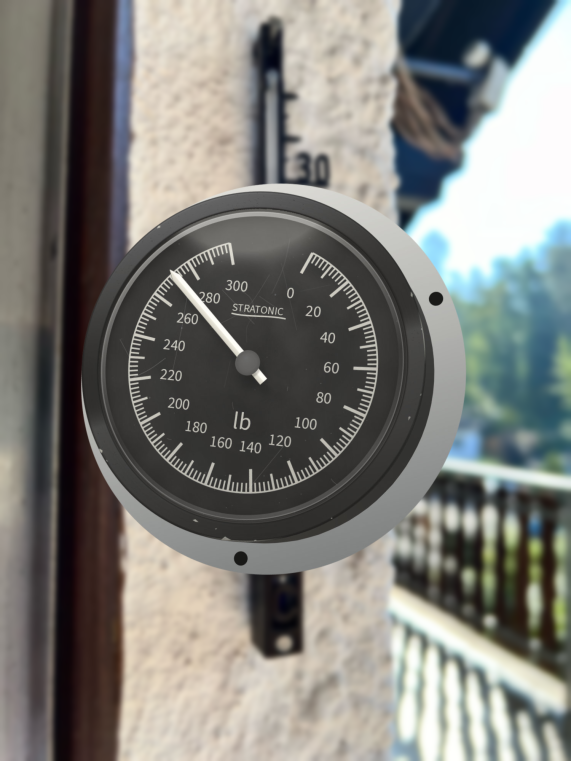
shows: value=272 unit=lb
